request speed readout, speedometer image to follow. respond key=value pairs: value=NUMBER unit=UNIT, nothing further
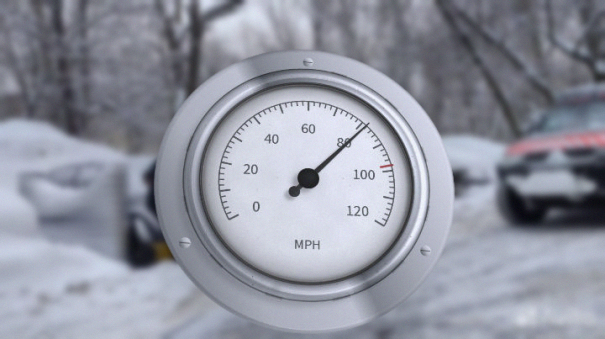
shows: value=82 unit=mph
